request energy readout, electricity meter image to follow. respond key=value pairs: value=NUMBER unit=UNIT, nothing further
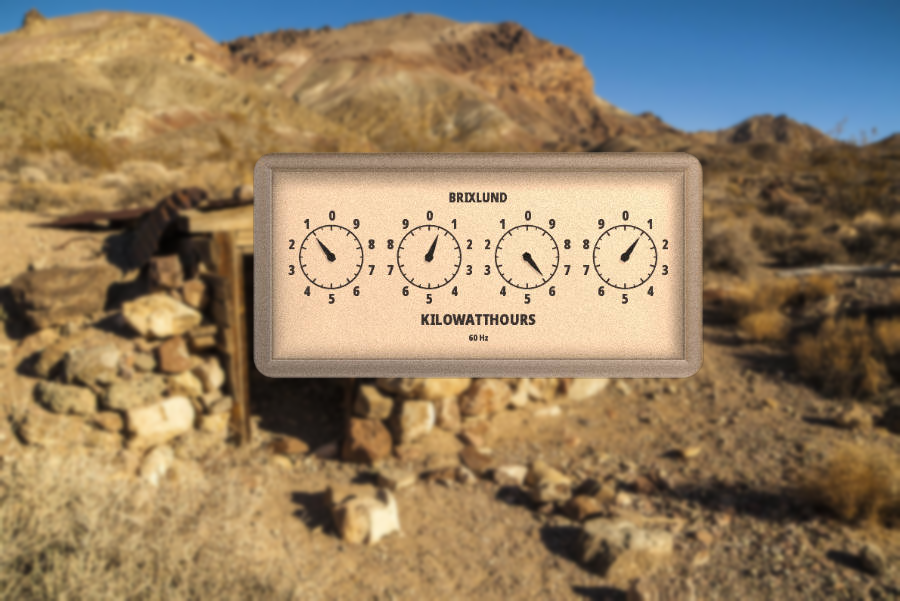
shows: value=1061 unit=kWh
